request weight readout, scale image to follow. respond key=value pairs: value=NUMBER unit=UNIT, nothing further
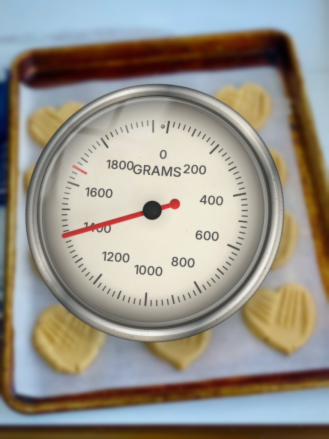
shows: value=1400 unit=g
